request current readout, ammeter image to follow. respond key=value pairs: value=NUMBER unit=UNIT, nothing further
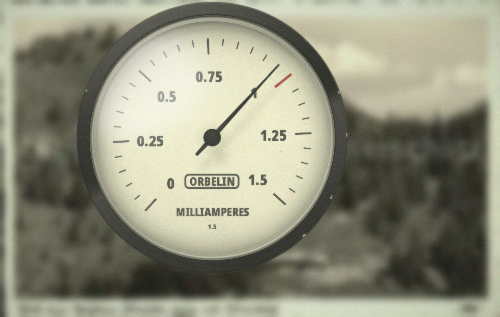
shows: value=1 unit=mA
